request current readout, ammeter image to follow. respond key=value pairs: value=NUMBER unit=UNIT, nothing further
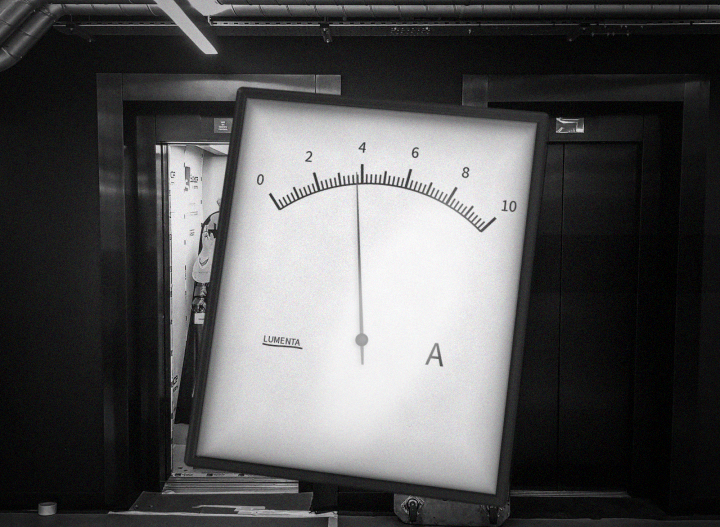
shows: value=3.8 unit=A
